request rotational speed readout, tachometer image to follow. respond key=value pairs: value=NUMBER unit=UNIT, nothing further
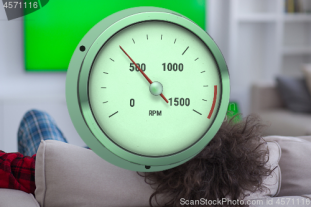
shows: value=500 unit=rpm
